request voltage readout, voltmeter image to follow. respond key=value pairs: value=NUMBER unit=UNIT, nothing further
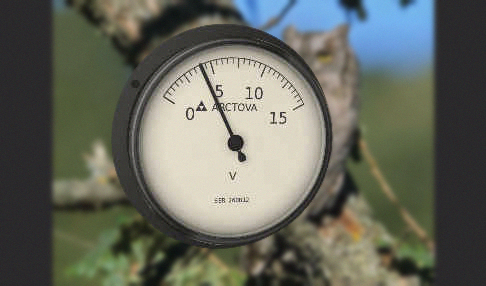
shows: value=4 unit=V
